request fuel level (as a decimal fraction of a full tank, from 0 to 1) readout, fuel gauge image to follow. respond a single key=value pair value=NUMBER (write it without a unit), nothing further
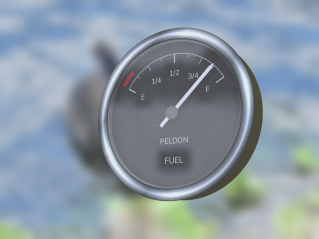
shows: value=0.875
